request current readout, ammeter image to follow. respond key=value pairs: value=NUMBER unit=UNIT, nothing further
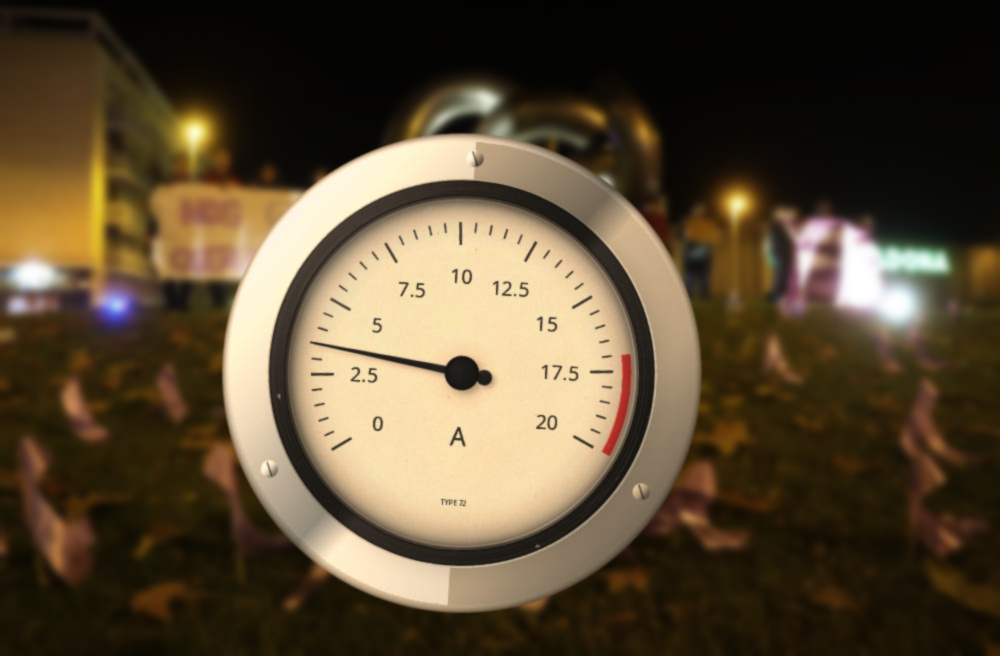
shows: value=3.5 unit=A
